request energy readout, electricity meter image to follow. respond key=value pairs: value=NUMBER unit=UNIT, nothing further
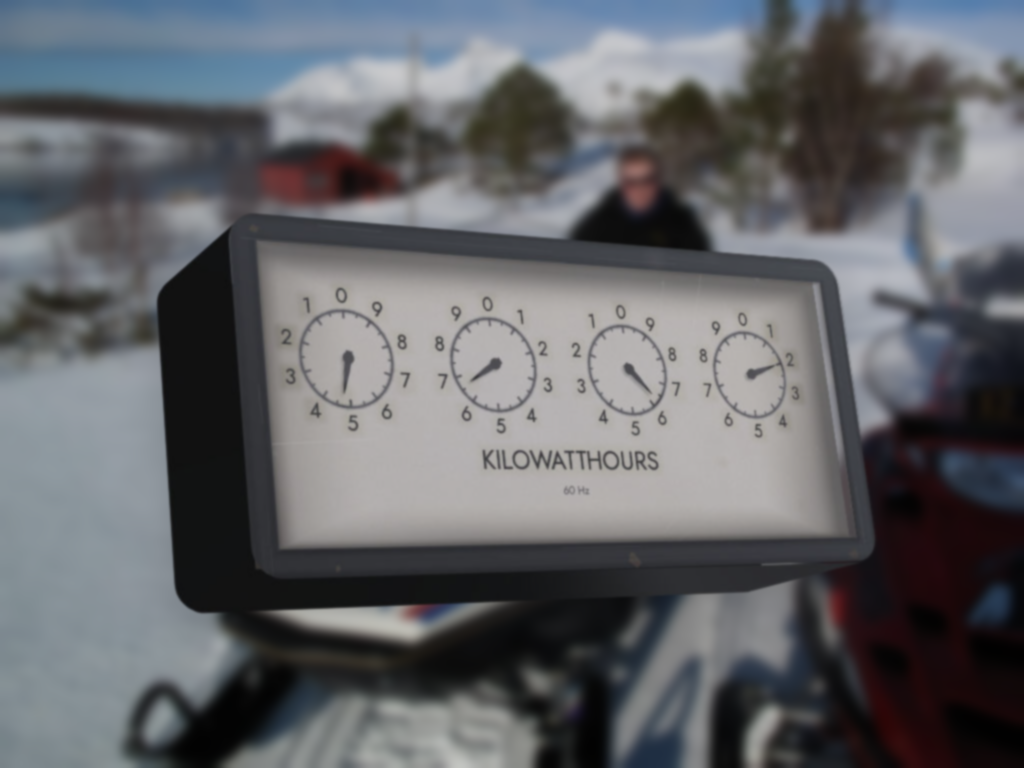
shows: value=4662 unit=kWh
